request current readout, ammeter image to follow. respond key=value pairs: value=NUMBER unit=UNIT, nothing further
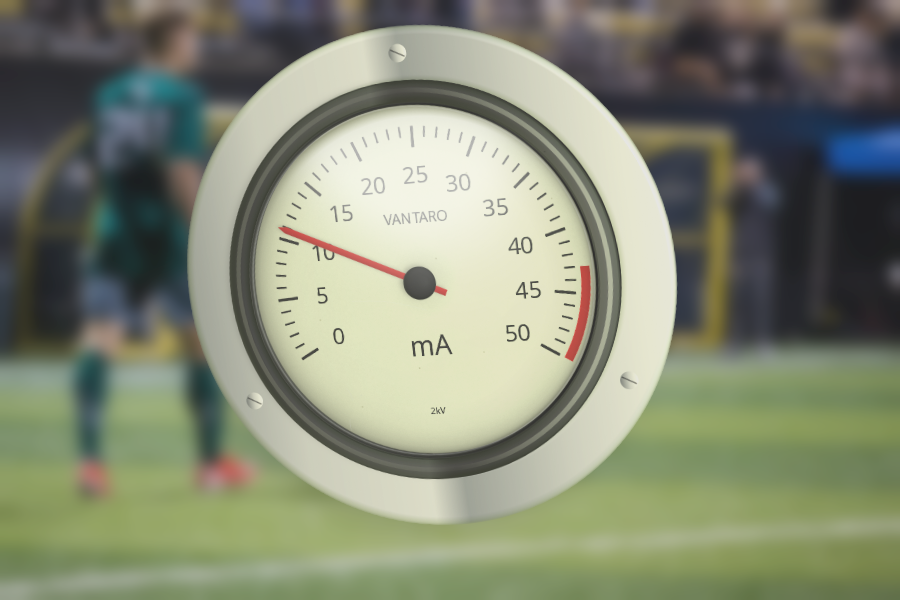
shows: value=11 unit=mA
